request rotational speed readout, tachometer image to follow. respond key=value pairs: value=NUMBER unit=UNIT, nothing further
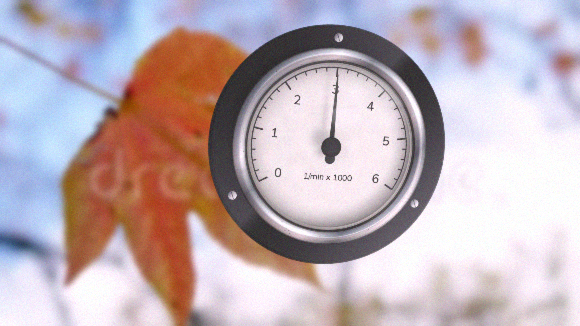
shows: value=3000 unit=rpm
